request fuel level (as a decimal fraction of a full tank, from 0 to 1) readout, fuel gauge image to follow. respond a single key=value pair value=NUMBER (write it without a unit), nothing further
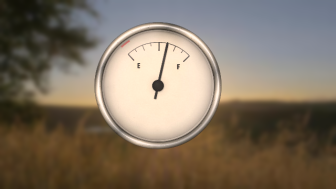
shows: value=0.625
